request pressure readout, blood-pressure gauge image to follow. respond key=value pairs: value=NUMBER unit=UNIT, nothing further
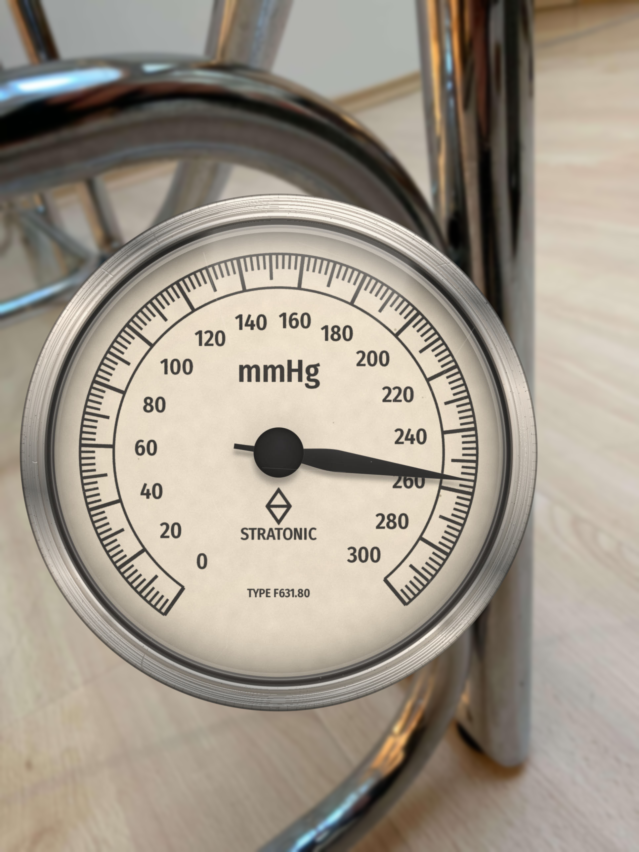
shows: value=256 unit=mmHg
